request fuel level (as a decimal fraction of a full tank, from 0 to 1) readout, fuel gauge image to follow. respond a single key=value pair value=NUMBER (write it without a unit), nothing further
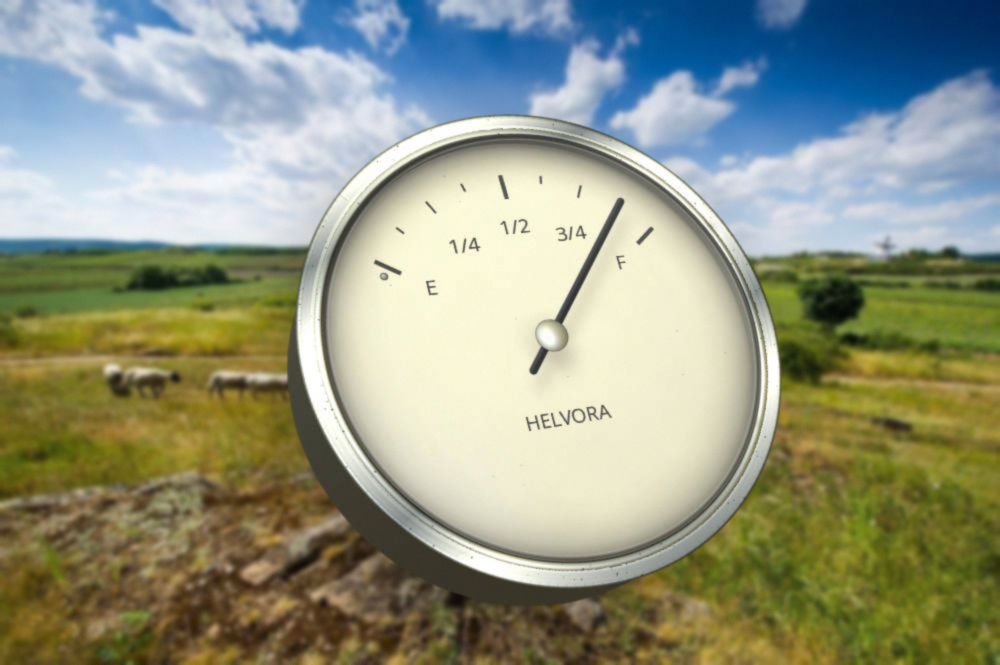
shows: value=0.875
